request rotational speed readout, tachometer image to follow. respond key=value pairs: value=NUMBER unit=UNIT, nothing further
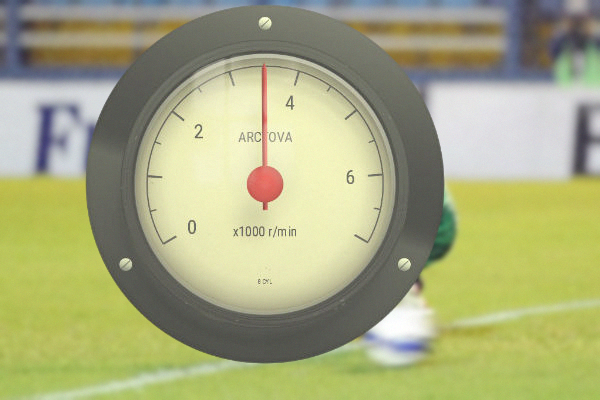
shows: value=3500 unit=rpm
